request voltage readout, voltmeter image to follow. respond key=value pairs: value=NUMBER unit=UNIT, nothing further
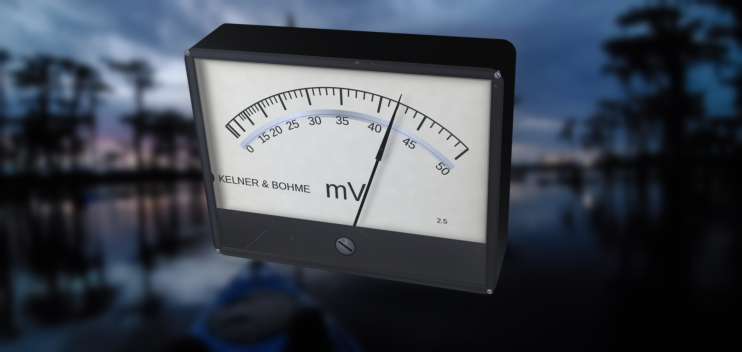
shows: value=42 unit=mV
